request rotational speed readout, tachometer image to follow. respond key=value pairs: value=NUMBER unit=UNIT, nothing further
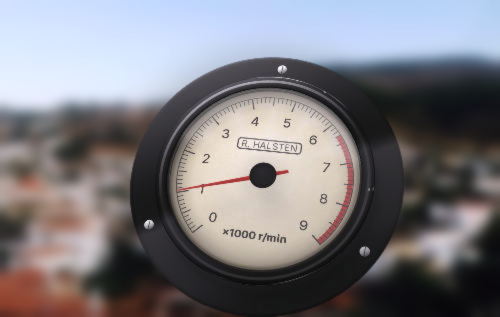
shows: value=1000 unit=rpm
